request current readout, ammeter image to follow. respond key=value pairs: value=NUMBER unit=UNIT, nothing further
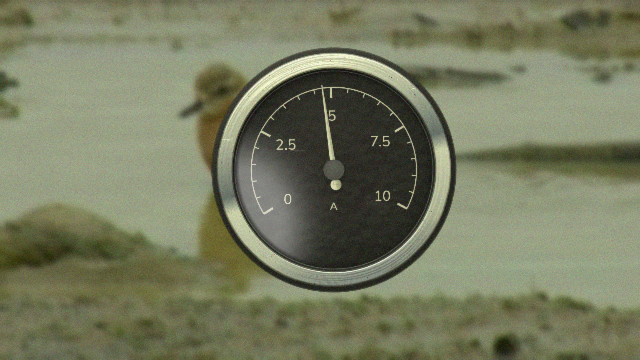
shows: value=4.75 unit=A
